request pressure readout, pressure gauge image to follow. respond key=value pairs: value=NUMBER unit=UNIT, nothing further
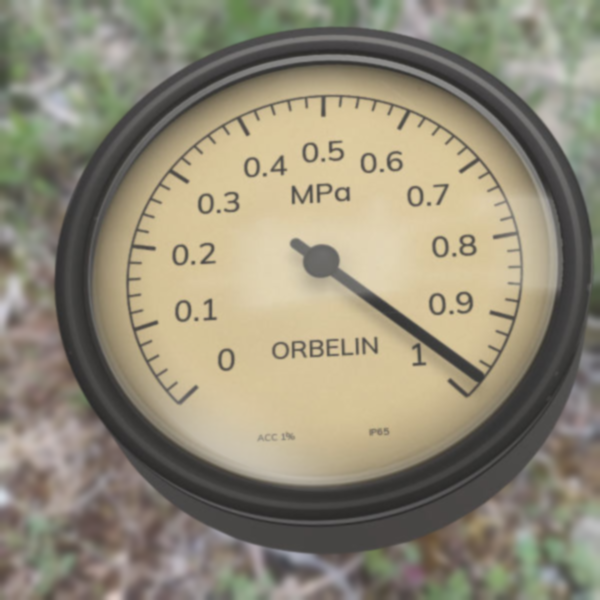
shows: value=0.98 unit=MPa
